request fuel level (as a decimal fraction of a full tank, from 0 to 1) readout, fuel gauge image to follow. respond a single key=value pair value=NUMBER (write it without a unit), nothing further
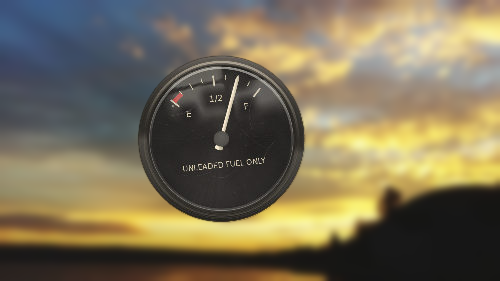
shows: value=0.75
